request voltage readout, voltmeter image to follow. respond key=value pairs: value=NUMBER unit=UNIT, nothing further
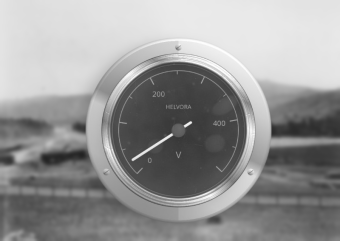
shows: value=25 unit=V
